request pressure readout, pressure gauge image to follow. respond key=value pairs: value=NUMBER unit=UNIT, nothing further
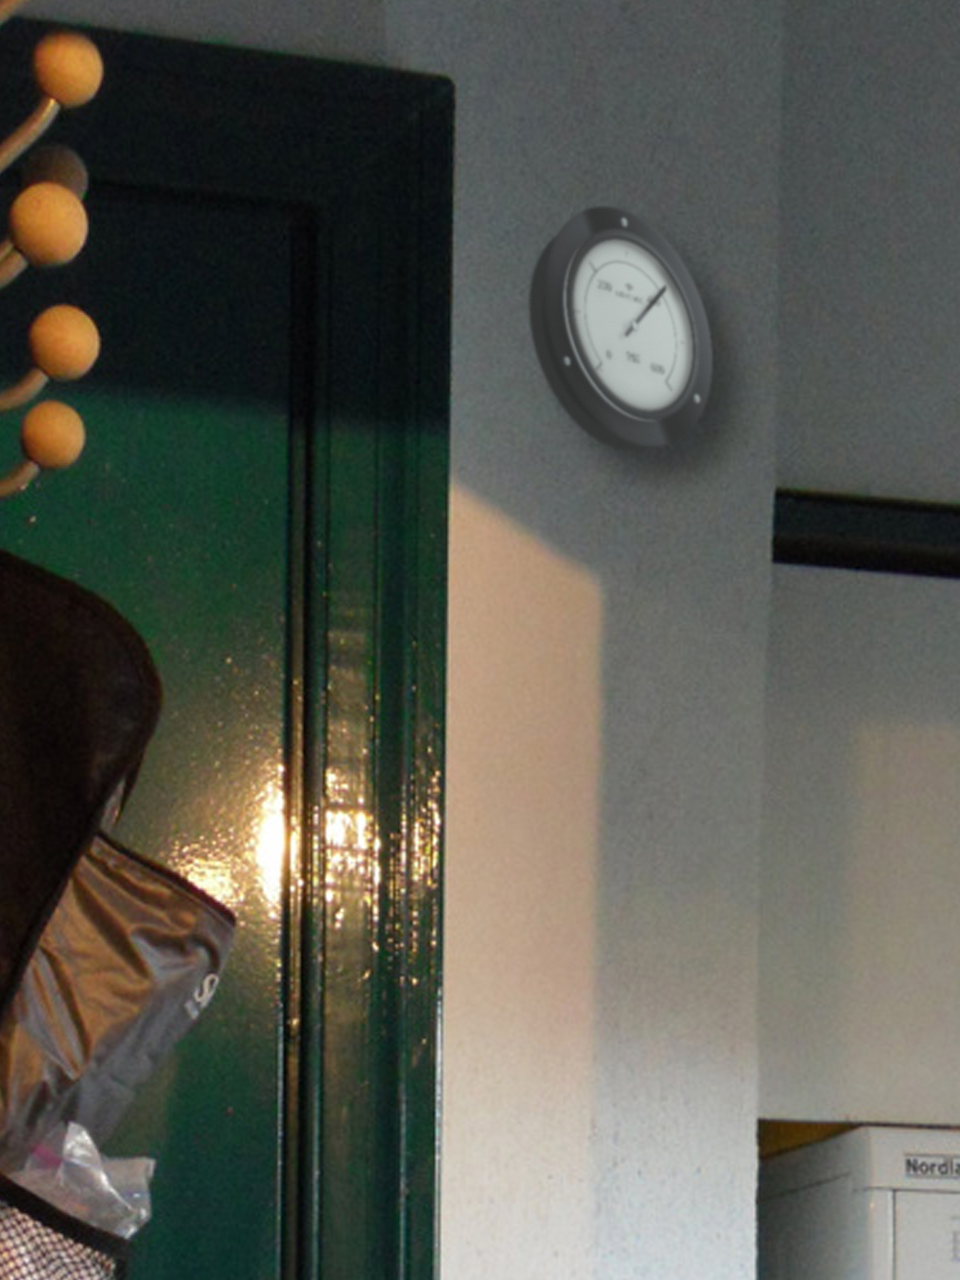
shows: value=400 unit=psi
